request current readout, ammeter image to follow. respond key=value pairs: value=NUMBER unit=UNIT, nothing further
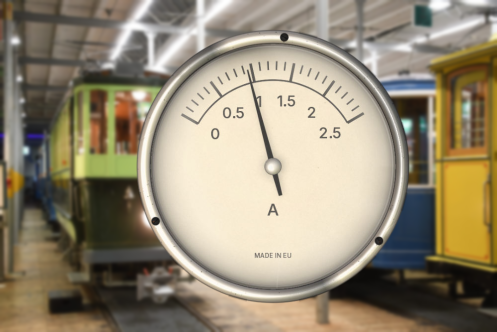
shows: value=0.95 unit=A
